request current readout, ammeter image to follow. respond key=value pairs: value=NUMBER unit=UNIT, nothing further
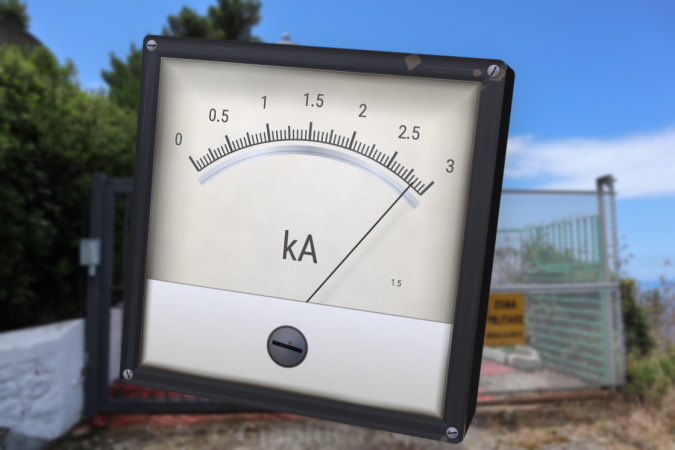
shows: value=2.85 unit=kA
